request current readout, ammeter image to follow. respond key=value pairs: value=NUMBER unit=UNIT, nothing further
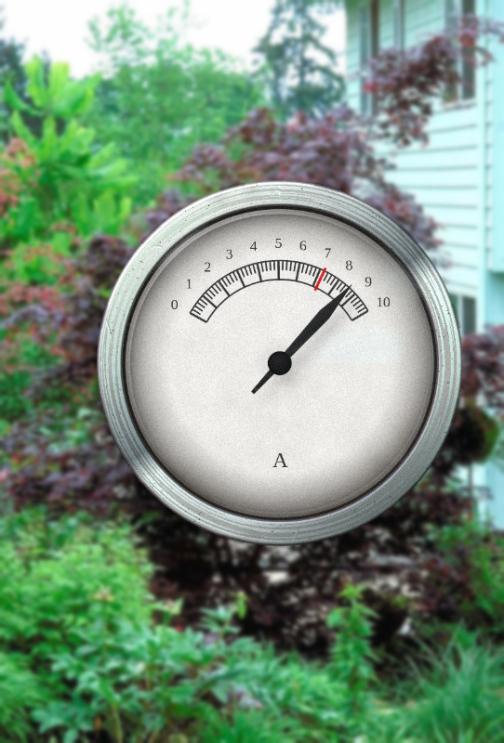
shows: value=8.6 unit=A
